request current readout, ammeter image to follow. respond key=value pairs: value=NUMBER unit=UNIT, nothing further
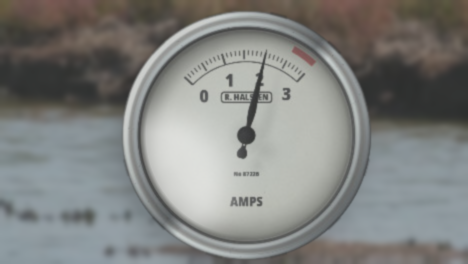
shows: value=2 unit=A
